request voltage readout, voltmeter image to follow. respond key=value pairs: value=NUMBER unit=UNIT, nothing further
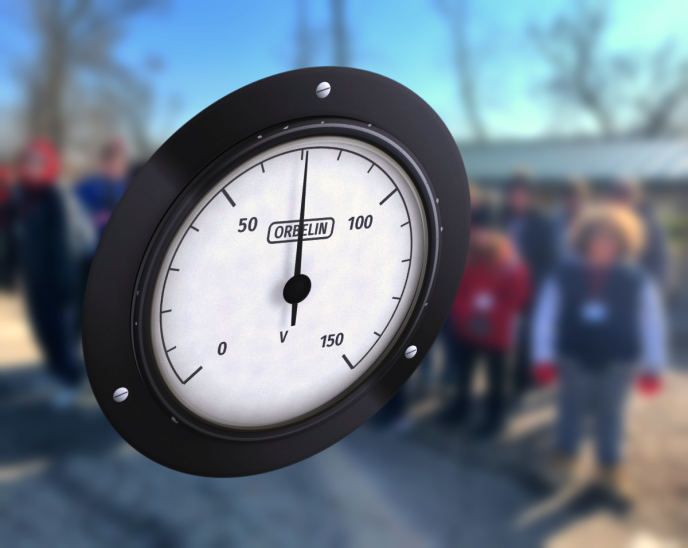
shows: value=70 unit=V
